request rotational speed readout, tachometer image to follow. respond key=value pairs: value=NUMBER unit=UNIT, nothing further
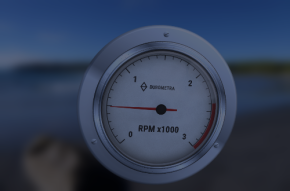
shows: value=500 unit=rpm
